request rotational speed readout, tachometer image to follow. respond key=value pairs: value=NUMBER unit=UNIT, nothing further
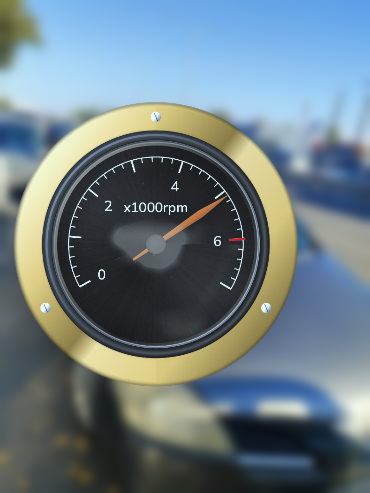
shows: value=5100 unit=rpm
